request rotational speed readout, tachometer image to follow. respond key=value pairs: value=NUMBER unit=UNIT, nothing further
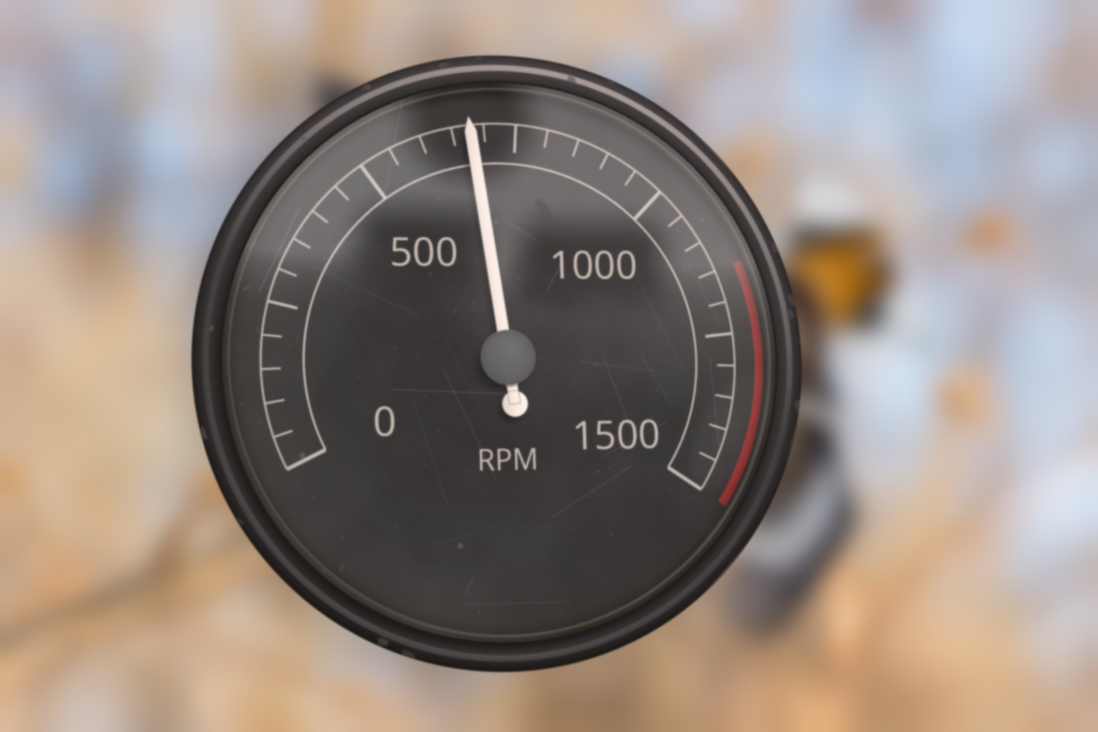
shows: value=675 unit=rpm
